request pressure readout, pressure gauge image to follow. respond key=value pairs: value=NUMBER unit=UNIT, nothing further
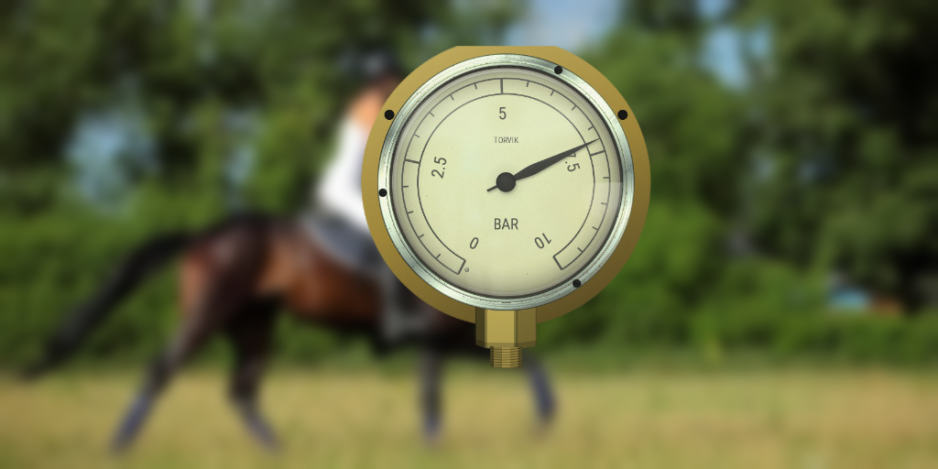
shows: value=7.25 unit=bar
